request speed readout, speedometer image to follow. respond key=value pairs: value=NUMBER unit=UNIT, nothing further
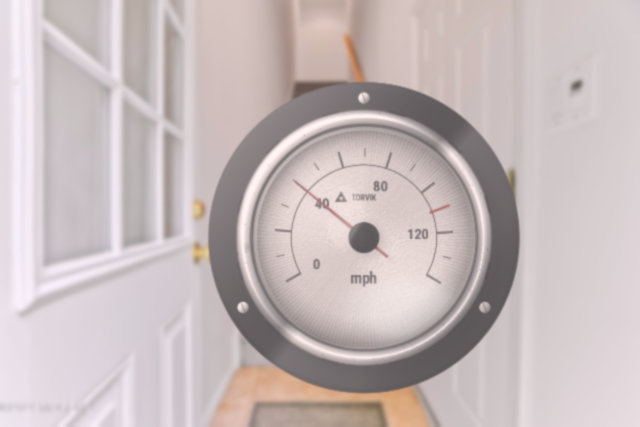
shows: value=40 unit=mph
